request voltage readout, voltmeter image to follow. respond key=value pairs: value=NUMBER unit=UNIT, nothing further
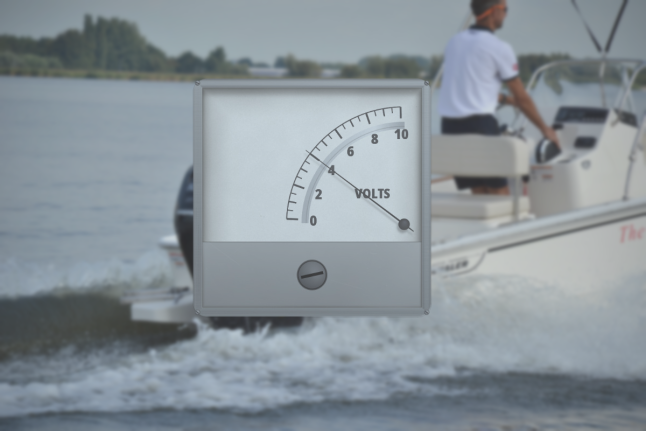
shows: value=4 unit=V
